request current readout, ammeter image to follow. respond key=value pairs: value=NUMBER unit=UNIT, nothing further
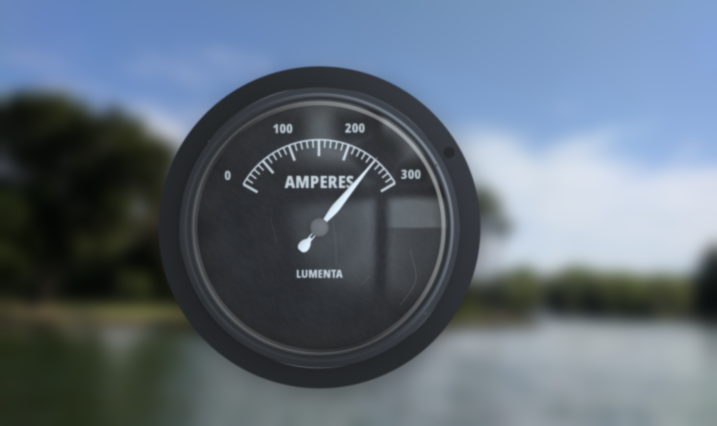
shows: value=250 unit=A
